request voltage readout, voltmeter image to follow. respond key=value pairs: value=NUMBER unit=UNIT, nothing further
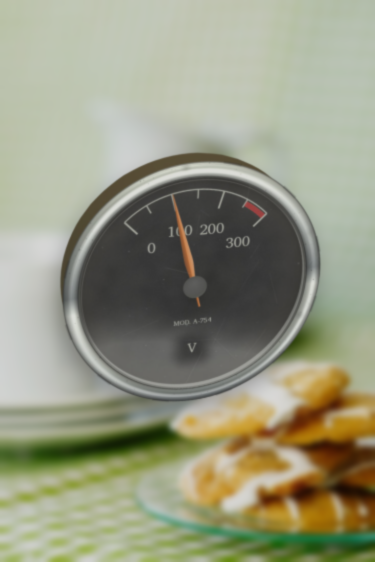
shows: value=100 unit=V
